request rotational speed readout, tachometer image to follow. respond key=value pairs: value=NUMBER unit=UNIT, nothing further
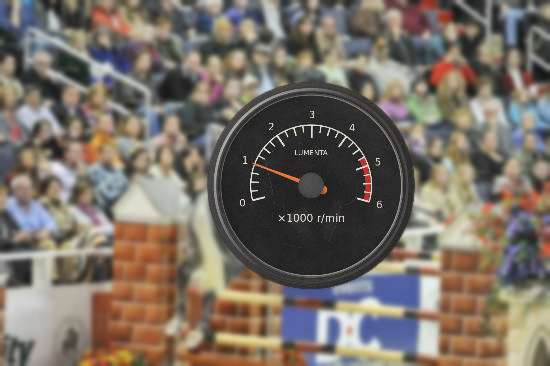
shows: value=1000 unit=rpm
